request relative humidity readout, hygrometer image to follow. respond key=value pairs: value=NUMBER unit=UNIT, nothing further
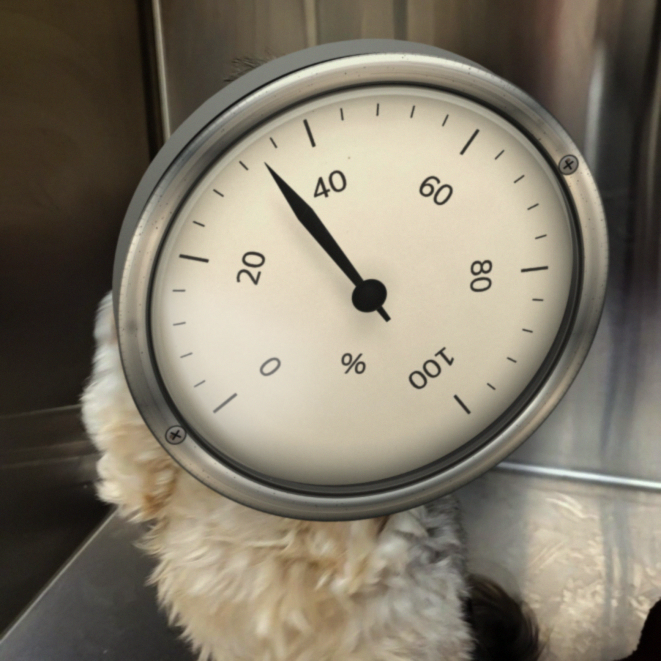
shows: value=34 unit=%
